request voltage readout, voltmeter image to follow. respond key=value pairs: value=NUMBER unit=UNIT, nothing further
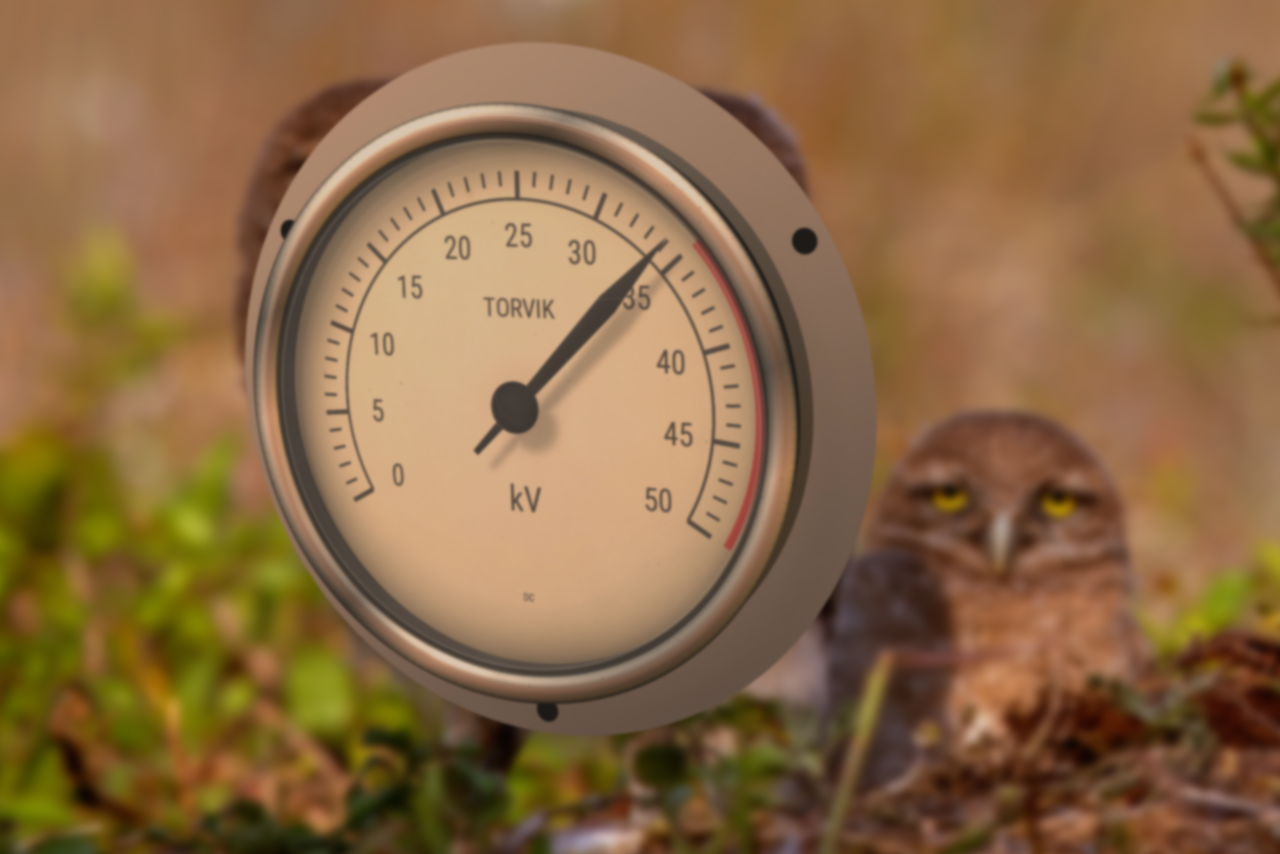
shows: value=34 unit=kV
